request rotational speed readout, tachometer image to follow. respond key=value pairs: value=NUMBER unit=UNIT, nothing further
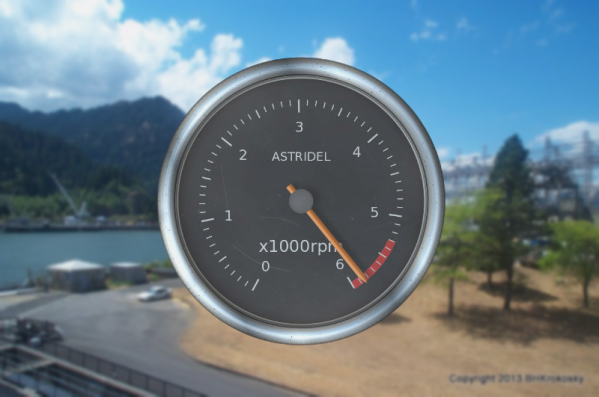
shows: value=5850 unit=rpm
